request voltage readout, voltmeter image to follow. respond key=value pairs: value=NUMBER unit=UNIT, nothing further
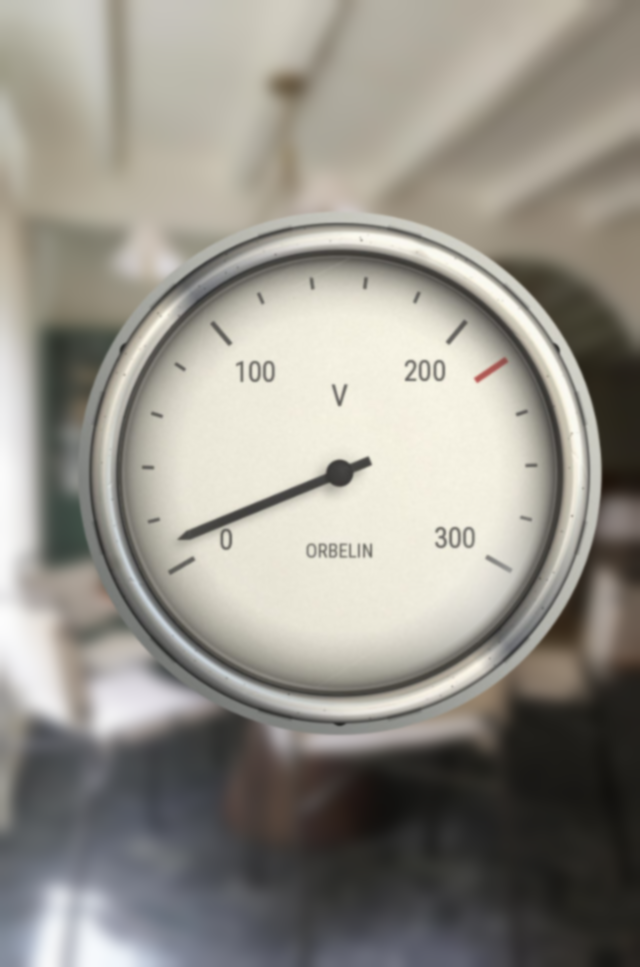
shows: value=10 unit=V
